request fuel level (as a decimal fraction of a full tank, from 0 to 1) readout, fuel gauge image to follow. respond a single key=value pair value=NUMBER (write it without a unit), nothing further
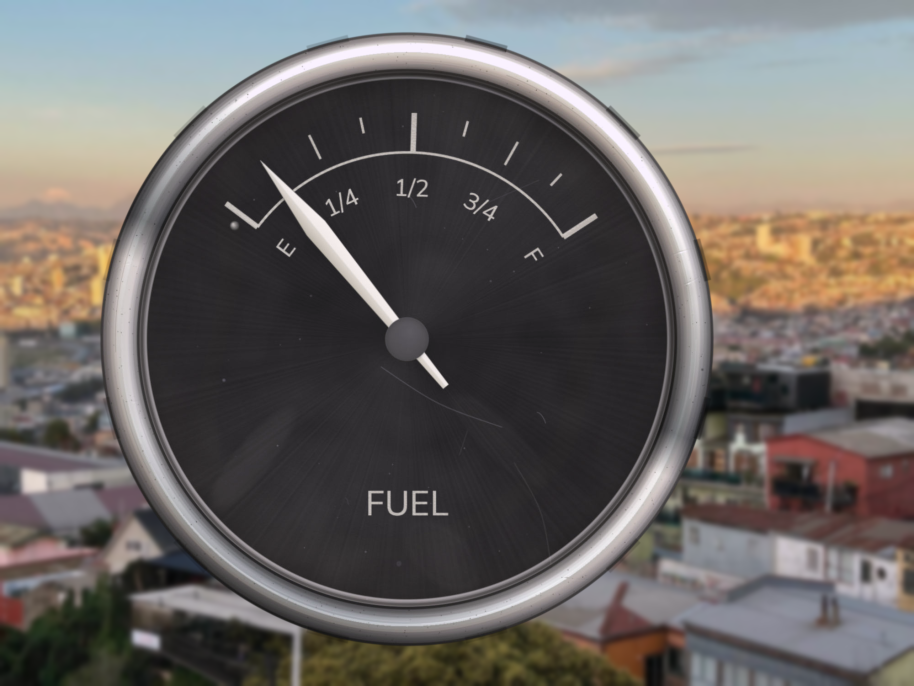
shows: value=0.125
